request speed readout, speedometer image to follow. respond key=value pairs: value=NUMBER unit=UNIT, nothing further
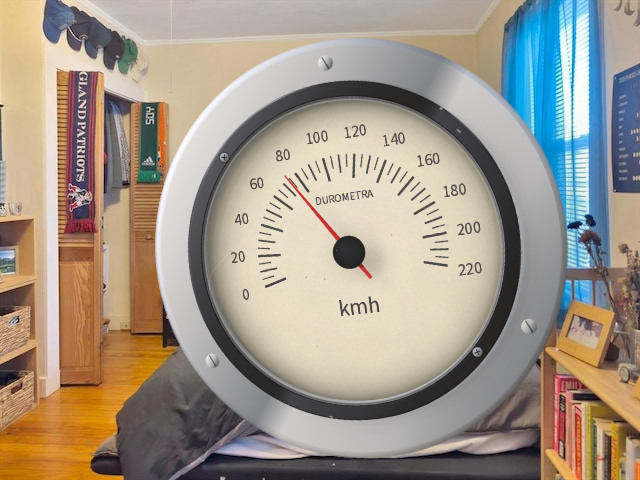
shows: value=75 unit=km/h
